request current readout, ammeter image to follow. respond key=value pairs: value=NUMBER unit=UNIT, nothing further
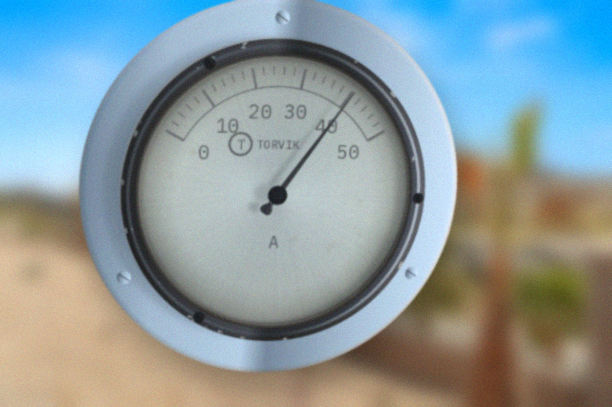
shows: value=40 unit=A
